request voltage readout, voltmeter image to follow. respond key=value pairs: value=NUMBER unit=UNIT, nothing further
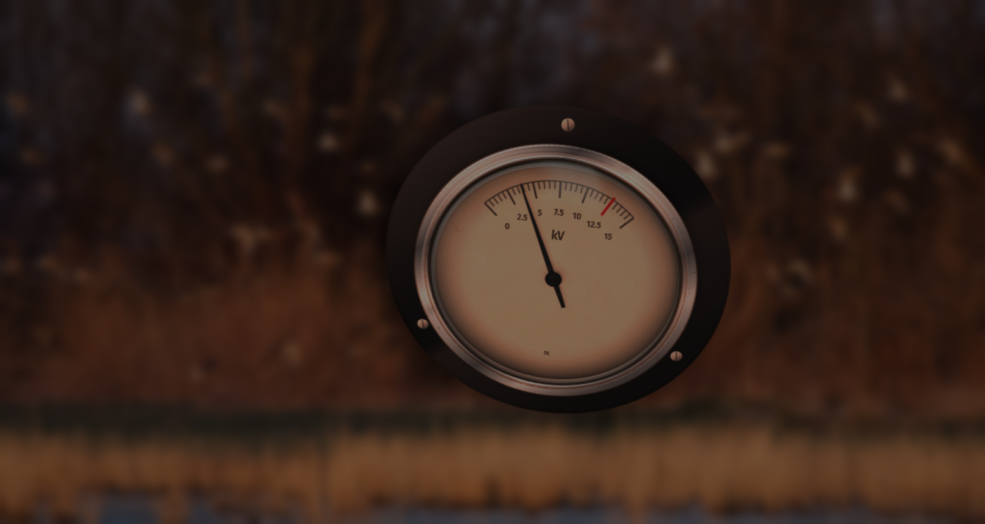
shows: value=4 unit=kV
